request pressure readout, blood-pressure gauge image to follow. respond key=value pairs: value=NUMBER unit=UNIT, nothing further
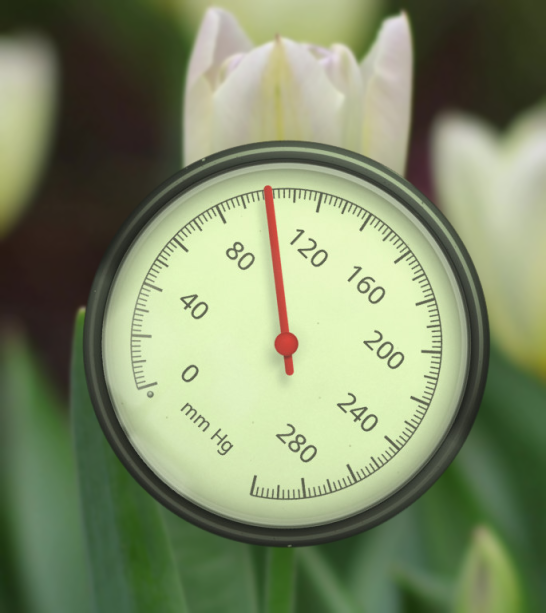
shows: value=100 unit=mmHg
